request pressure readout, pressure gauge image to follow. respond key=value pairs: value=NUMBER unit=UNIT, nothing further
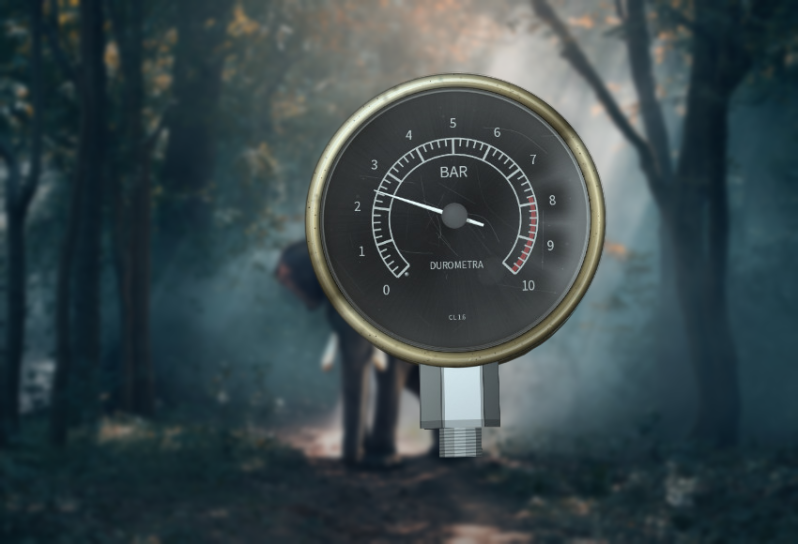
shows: value=2.4 unit=bar
